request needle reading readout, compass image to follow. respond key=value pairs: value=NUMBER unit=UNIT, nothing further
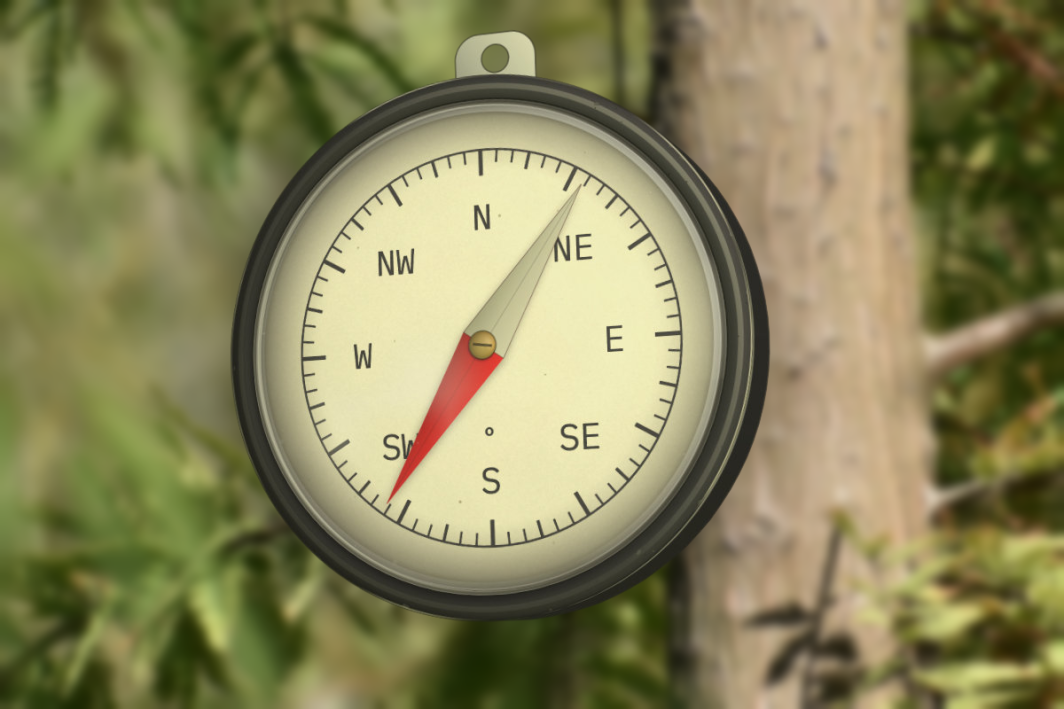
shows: value=215 unit=°
